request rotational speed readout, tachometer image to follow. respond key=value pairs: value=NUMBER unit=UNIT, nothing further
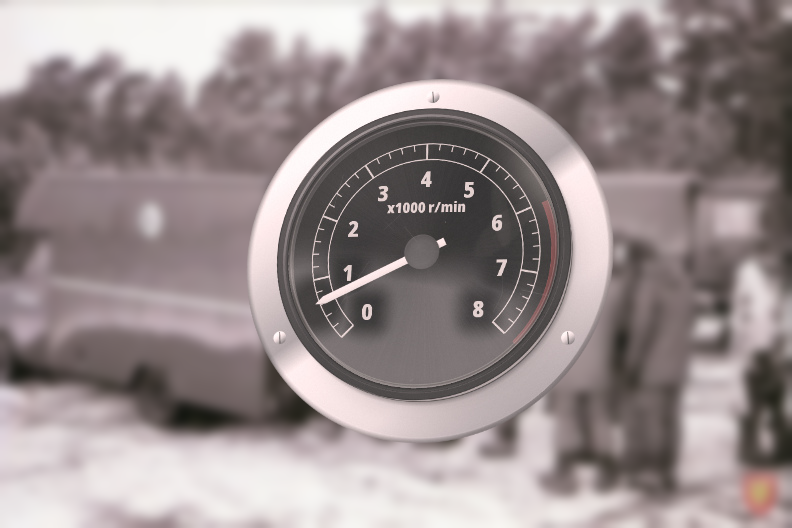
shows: value=600 unit=rpm
